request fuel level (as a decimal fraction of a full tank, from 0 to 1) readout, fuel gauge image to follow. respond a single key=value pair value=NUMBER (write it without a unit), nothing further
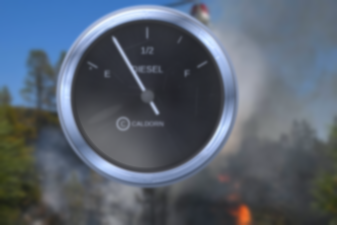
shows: value=0.25
